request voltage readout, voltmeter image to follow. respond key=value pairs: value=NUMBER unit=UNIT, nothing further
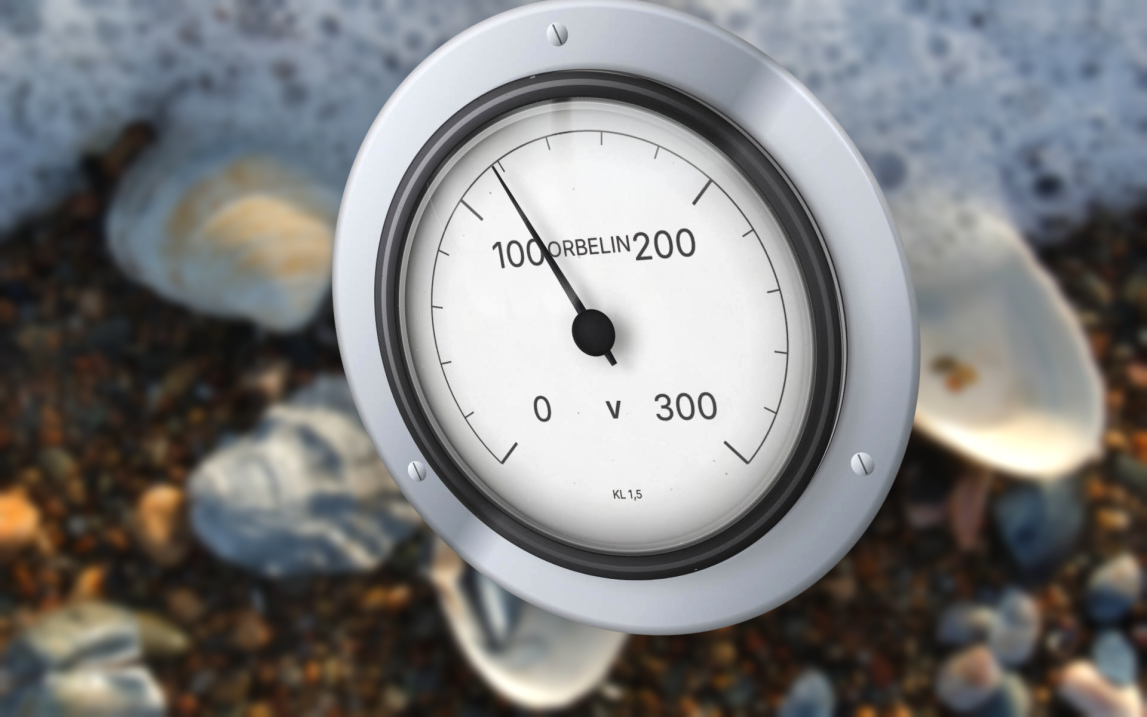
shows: value=120 unit=V
